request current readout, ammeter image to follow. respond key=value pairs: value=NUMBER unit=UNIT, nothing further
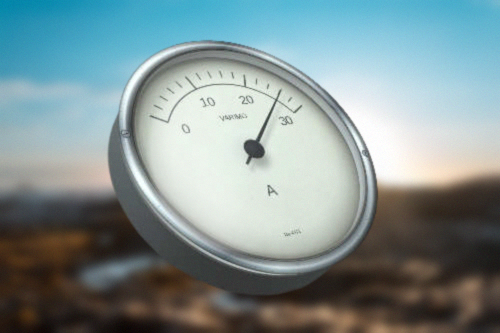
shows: value=26 unit=A
